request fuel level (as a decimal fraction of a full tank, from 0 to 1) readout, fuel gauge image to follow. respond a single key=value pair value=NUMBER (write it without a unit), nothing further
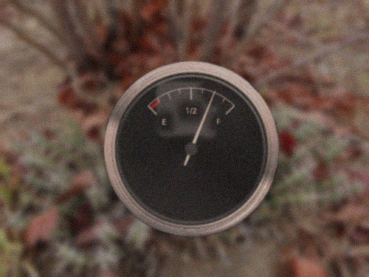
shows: value=0.75
